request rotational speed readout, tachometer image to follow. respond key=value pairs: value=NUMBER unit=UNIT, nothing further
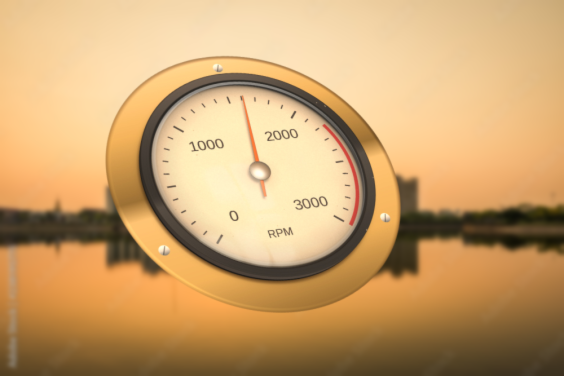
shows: value=1600 unit=rpm
